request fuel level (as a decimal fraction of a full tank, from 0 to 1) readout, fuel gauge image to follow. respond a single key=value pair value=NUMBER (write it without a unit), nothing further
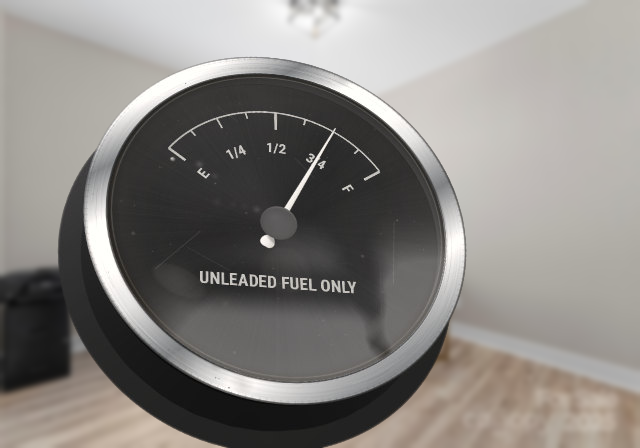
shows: value=0.75
